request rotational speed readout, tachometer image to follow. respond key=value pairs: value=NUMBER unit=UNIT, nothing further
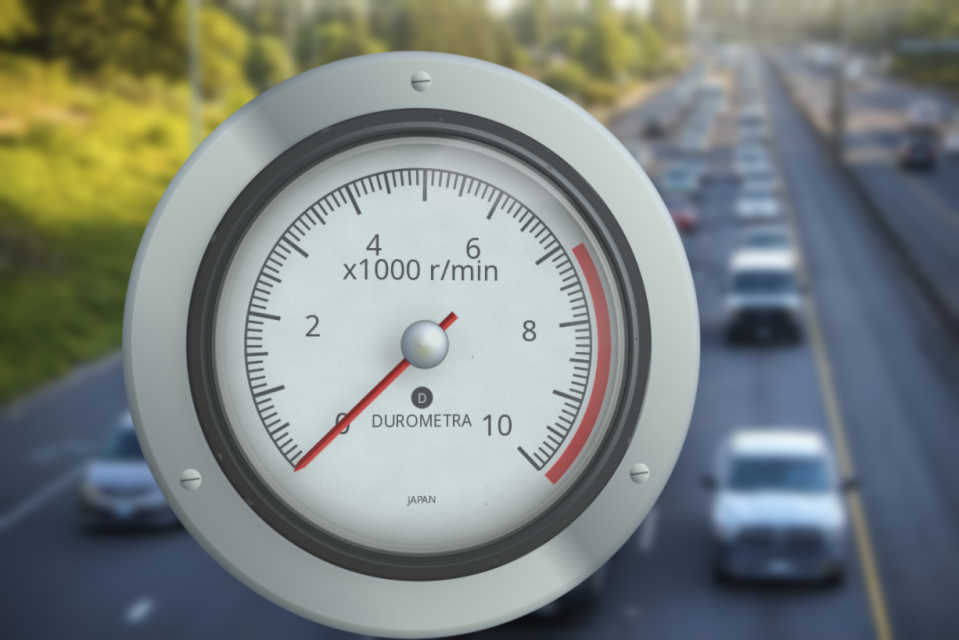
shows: value=0 unit=rpm
